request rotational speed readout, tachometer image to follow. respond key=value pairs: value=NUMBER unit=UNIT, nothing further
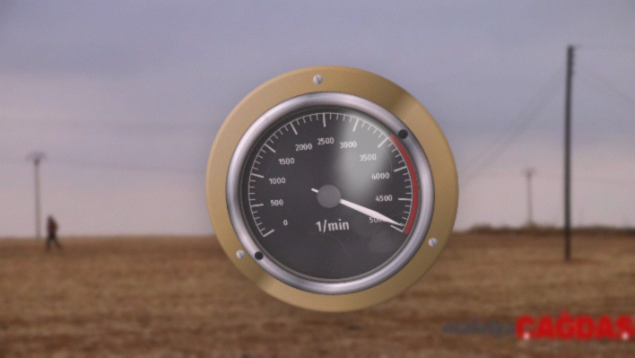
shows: value=4900 unit=rpm
